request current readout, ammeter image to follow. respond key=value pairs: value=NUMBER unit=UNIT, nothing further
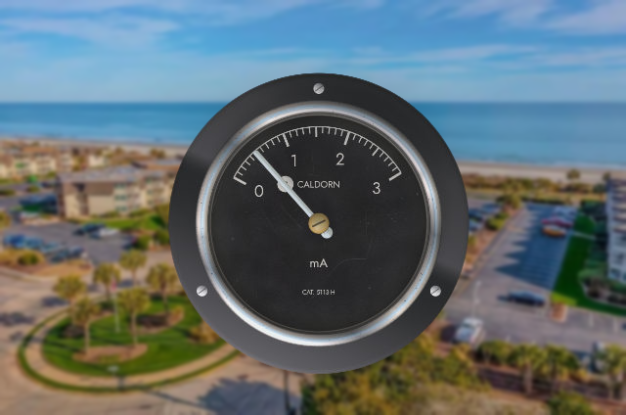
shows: value=0.5 unit=mA
